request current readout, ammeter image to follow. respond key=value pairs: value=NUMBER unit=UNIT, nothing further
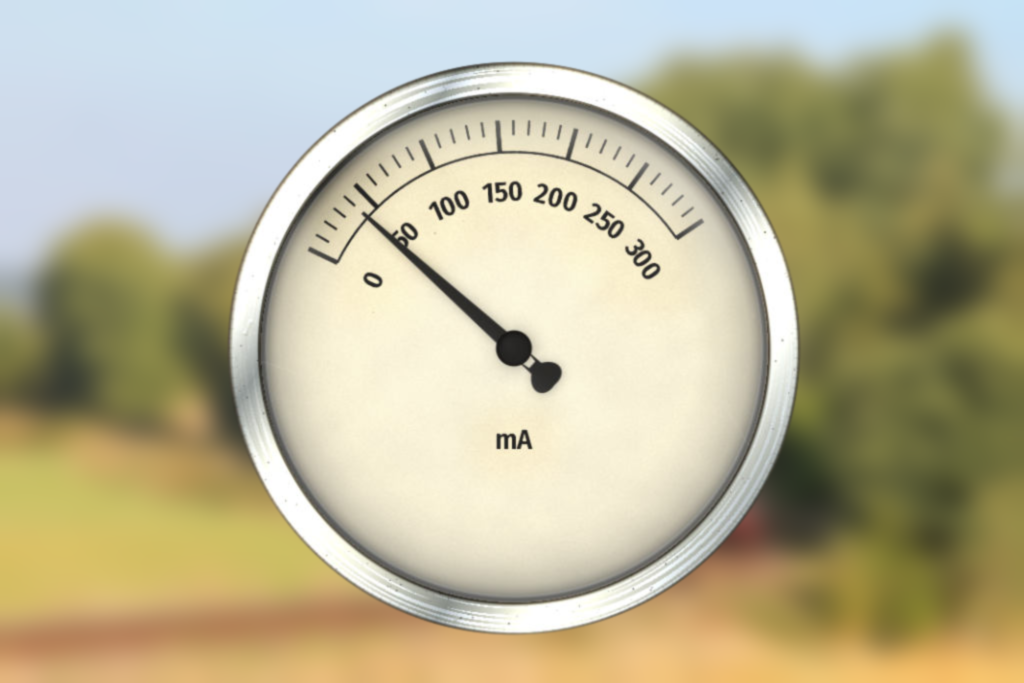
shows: value=40 unit=mA
